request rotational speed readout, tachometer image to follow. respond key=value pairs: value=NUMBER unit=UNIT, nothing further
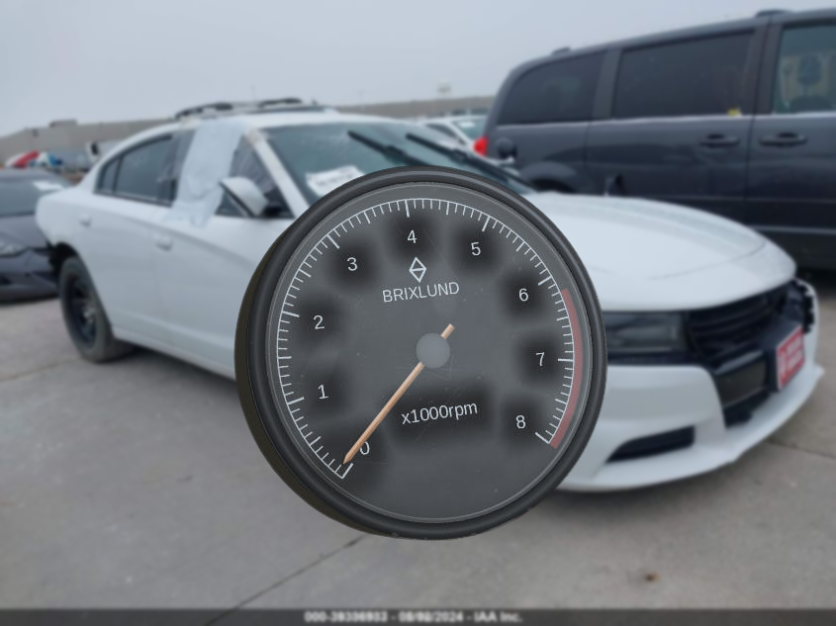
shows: value=100 unit=rpm
